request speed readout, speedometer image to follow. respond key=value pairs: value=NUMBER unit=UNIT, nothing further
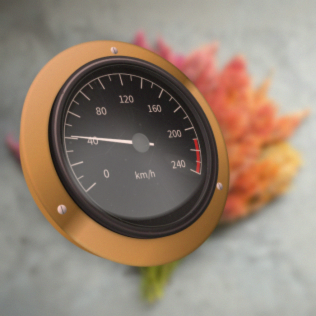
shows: value=40 unit=km/h
